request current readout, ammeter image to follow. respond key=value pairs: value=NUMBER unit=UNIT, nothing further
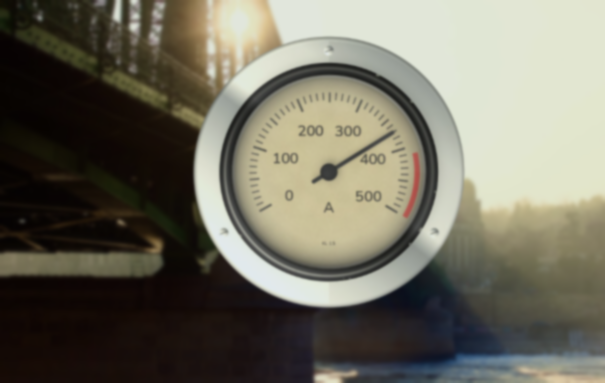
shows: value=370 unit=A
